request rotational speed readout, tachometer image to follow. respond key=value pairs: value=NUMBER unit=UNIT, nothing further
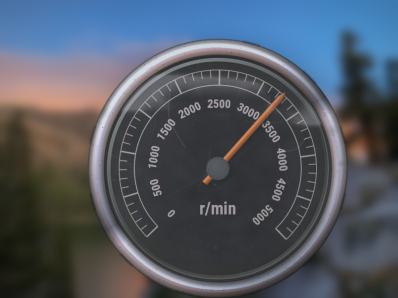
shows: value=3250 unit=rpm
